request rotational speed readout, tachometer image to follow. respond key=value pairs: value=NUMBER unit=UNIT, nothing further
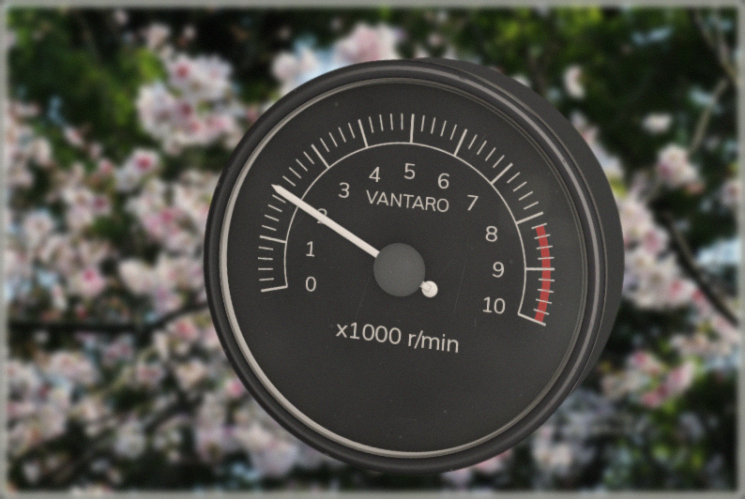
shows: value=2000 unit=rpm
